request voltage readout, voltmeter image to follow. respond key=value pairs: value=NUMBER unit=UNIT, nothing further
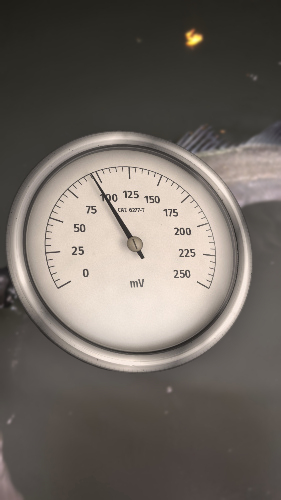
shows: value=95 unit=mV
